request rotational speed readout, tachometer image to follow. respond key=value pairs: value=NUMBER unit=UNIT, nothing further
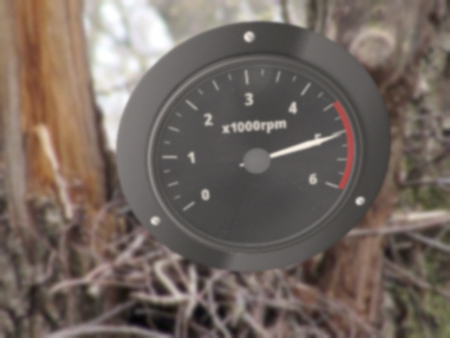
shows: value=5000 unit=rpm
